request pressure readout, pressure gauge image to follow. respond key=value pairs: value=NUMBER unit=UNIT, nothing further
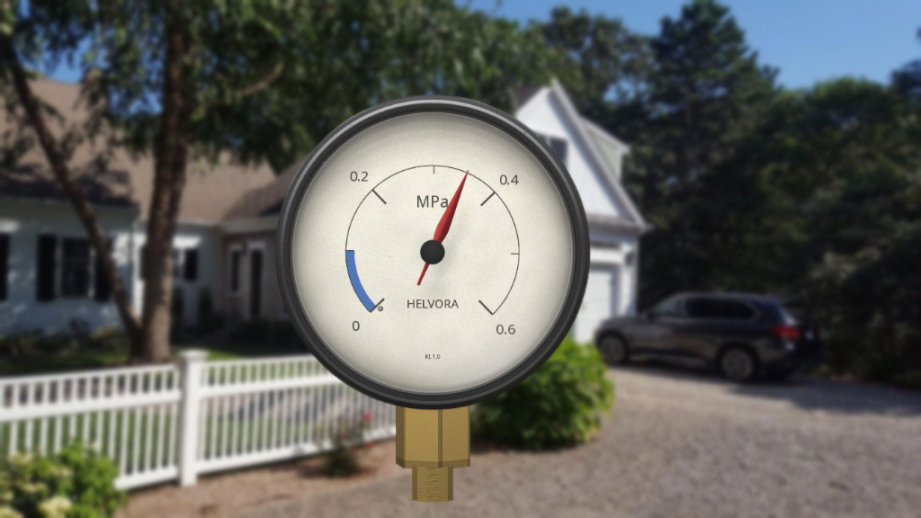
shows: value=0.35 unit=MPa
